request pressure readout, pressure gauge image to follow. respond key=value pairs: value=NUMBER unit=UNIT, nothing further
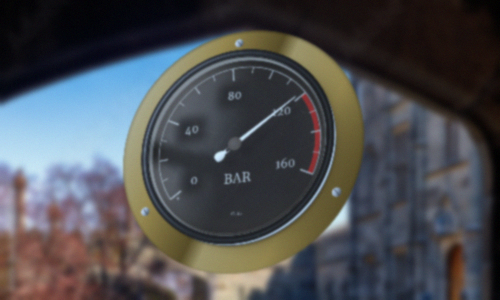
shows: value=120 unit=bar
